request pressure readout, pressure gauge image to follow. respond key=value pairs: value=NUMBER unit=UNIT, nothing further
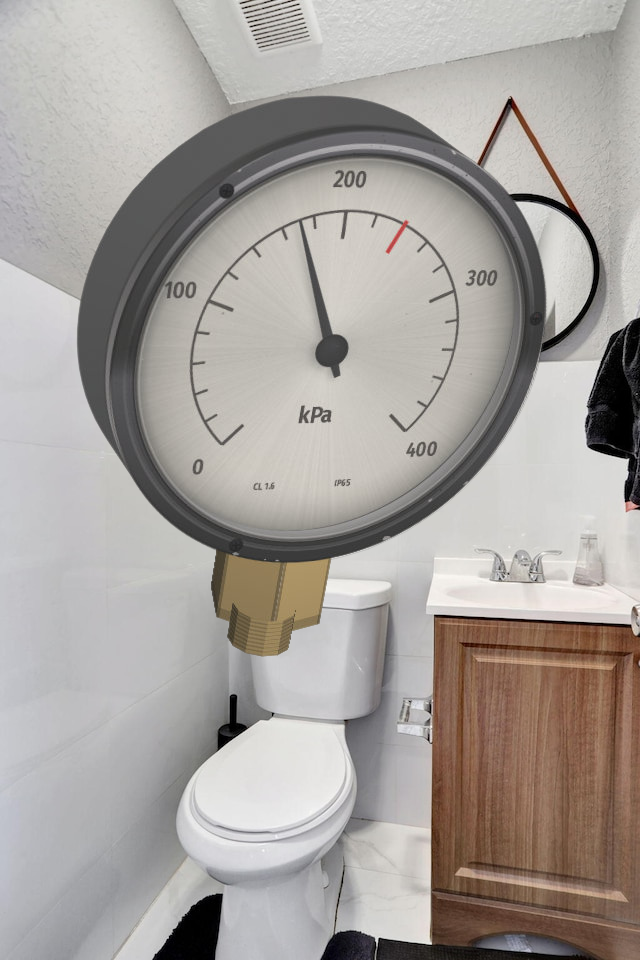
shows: value=170 unit=kPa
